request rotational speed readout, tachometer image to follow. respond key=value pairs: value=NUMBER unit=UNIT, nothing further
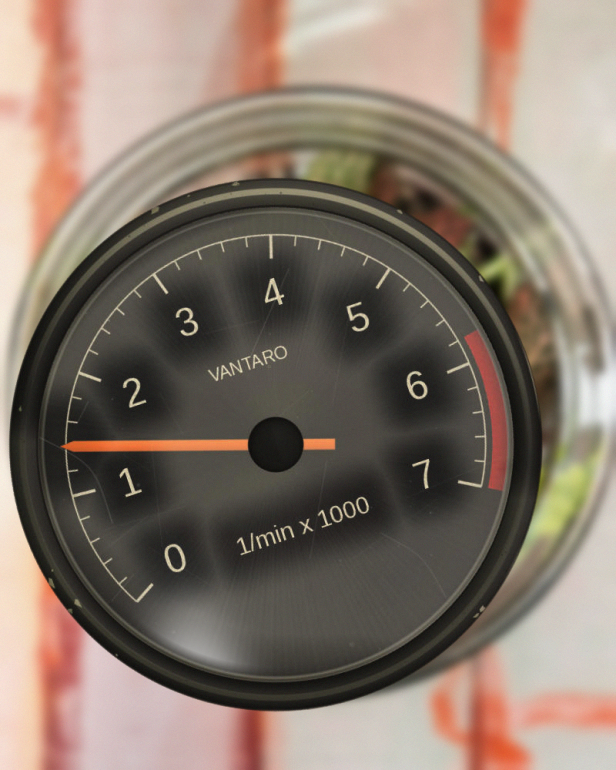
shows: value=1400 unit=rpm
